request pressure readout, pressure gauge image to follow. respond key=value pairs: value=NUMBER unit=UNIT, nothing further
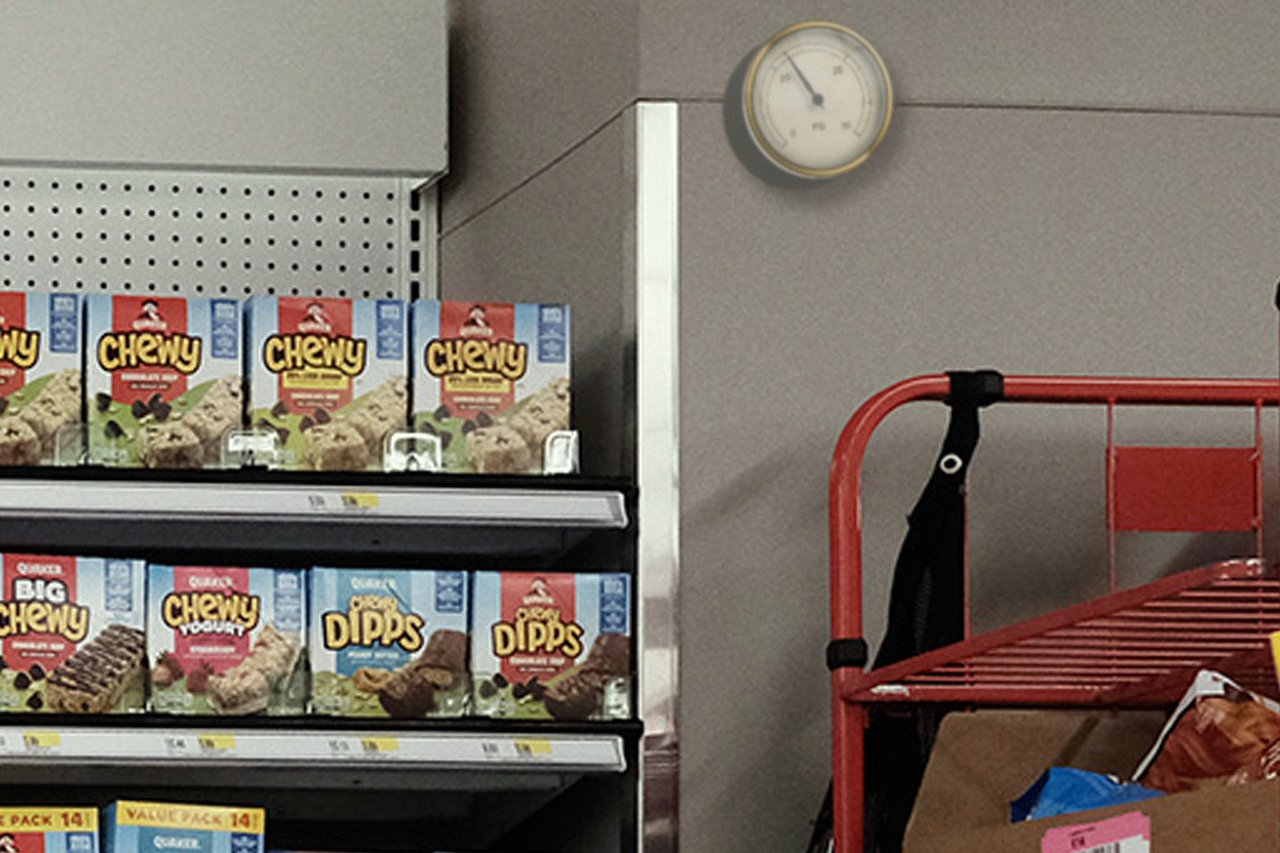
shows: value=12 unit=psi
